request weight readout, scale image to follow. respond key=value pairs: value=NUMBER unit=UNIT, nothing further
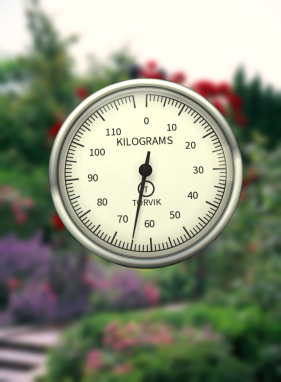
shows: value=65 unit=kg
